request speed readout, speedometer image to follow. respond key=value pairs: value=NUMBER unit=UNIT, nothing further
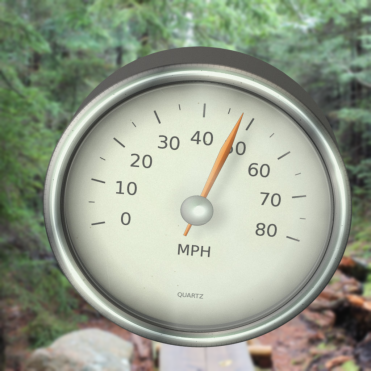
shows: value=47.5 unit=mph
